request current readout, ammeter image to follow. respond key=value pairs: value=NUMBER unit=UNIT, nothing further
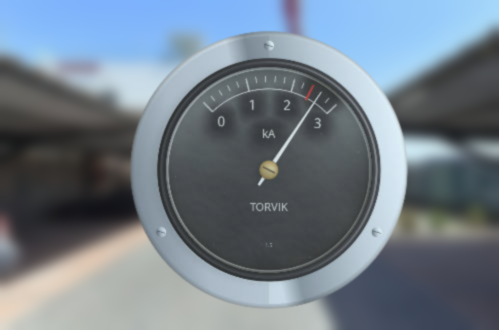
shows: value=2.6 unit=kA
